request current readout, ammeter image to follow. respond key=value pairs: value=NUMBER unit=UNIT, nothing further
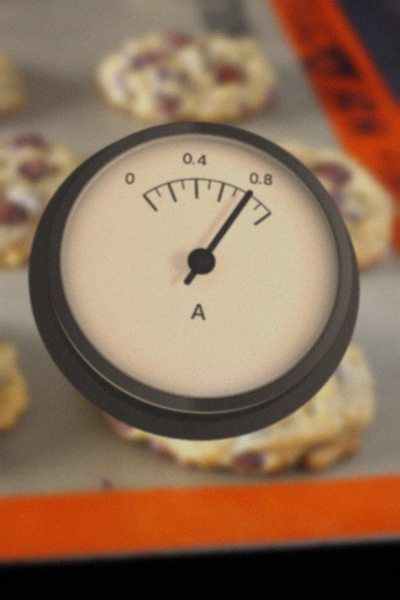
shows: value=0.8 unit=A
